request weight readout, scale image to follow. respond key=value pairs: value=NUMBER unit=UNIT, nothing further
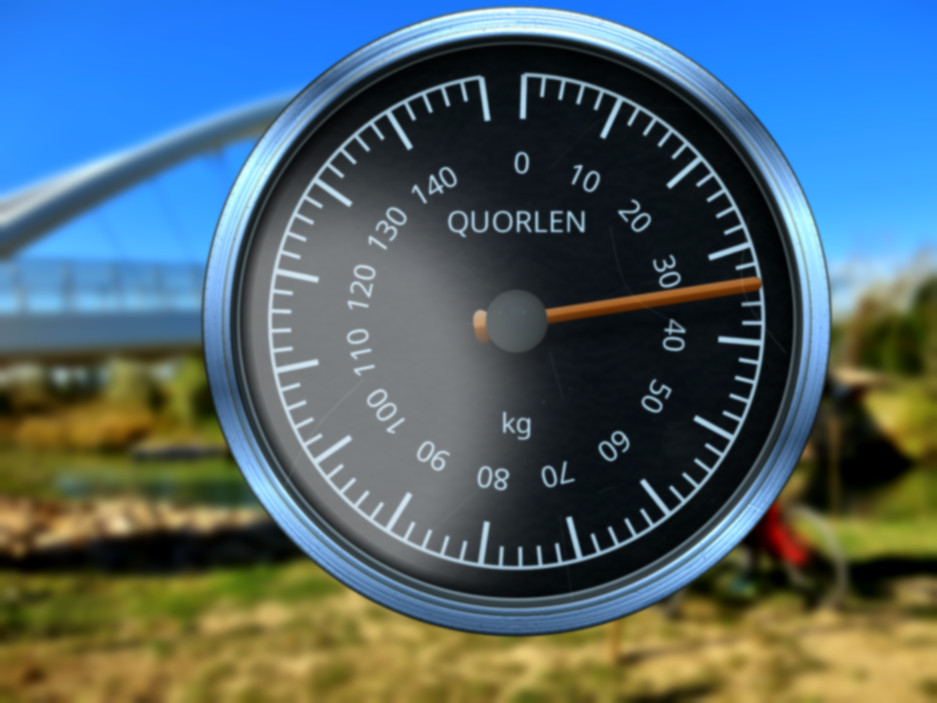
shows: value=34 unit=kg
